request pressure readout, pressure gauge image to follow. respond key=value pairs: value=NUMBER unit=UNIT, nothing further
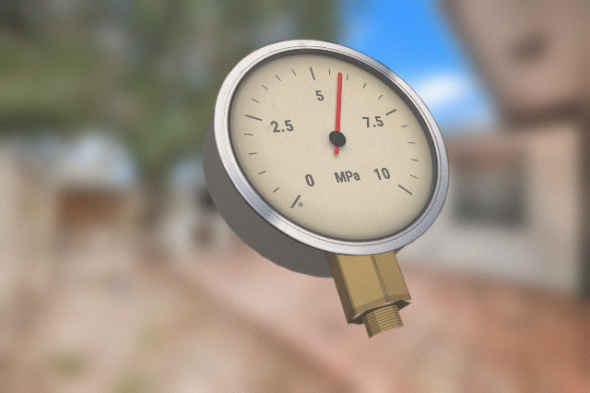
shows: value=5.75 unit=MPa
